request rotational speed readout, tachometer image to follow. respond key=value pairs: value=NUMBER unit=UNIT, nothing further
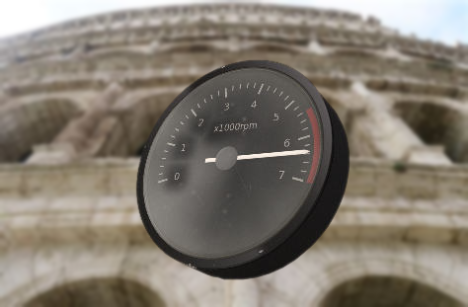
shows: value=6400 unit=rpm
